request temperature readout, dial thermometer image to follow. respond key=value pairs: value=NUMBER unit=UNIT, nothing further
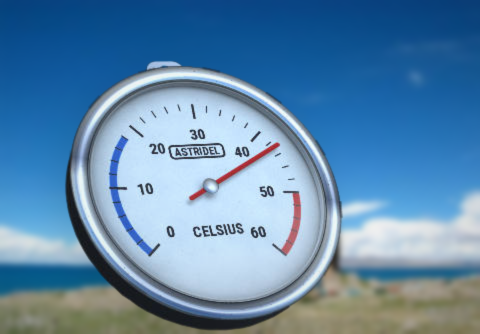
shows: value=43 unit=°C
